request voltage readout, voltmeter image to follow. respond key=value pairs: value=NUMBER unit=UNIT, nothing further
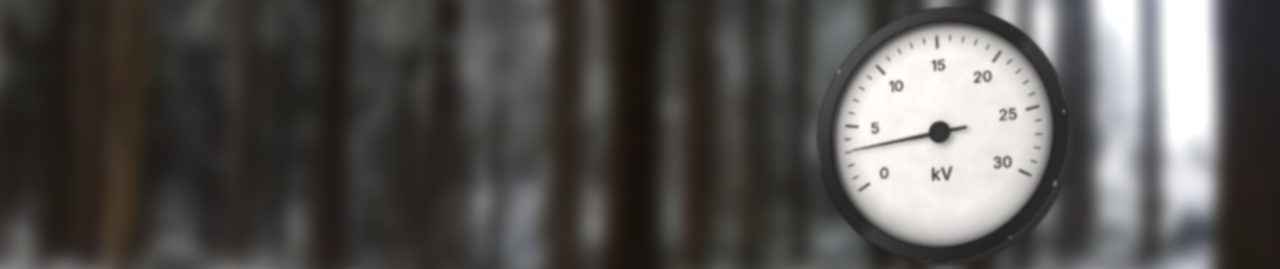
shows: value=3 unit=kV
